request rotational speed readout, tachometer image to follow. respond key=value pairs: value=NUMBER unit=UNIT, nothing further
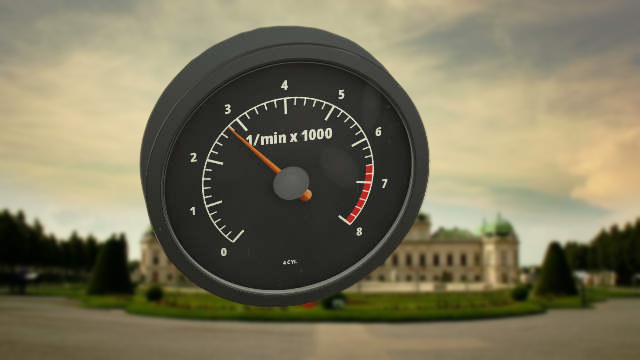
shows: value=2800 unit=rpm
